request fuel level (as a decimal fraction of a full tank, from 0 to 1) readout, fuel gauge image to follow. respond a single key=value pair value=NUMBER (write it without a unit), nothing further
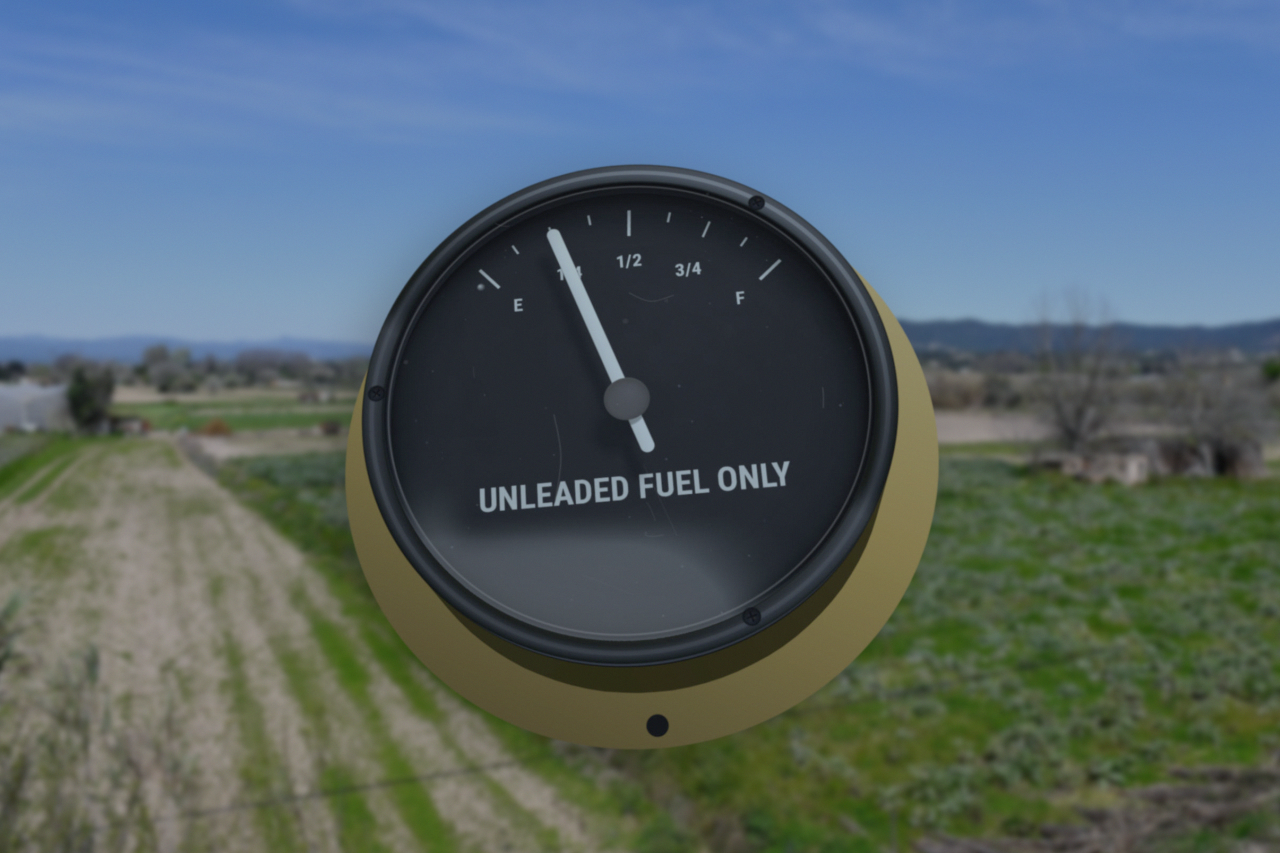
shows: value=0.25
